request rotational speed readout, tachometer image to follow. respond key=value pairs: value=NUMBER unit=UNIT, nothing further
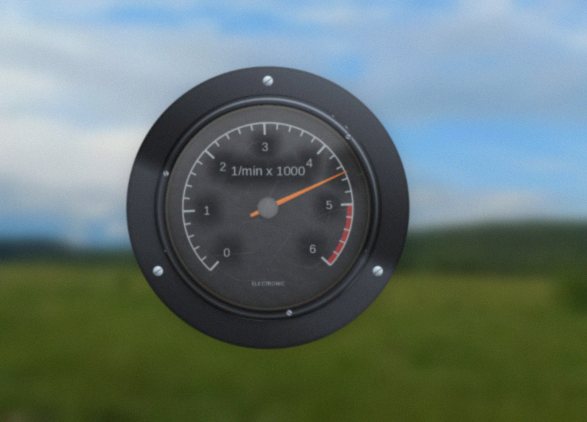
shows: value=4500 unit=rpm
